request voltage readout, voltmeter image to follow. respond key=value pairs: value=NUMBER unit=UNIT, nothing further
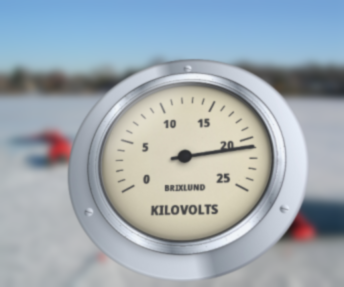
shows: value=21 unit=kV
